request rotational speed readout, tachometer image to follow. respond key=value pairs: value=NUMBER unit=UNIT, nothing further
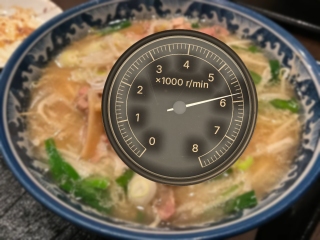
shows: value=5800 unit=rpm
